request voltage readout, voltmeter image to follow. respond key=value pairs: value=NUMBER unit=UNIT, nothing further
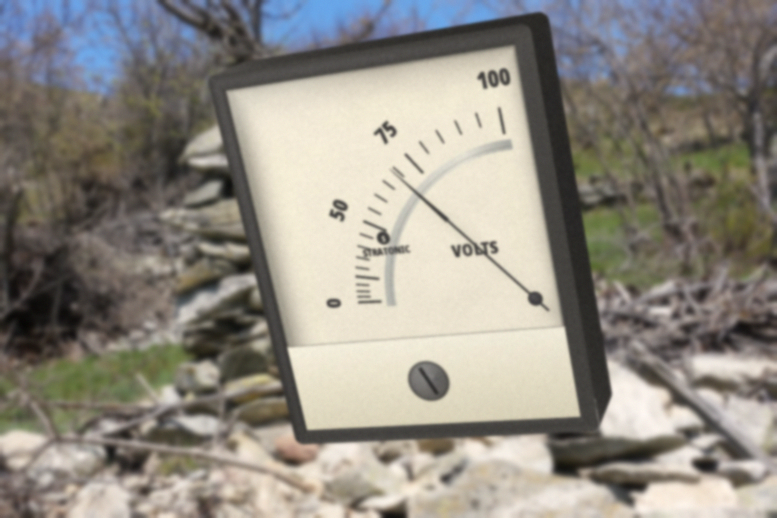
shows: value=70 unit=V
